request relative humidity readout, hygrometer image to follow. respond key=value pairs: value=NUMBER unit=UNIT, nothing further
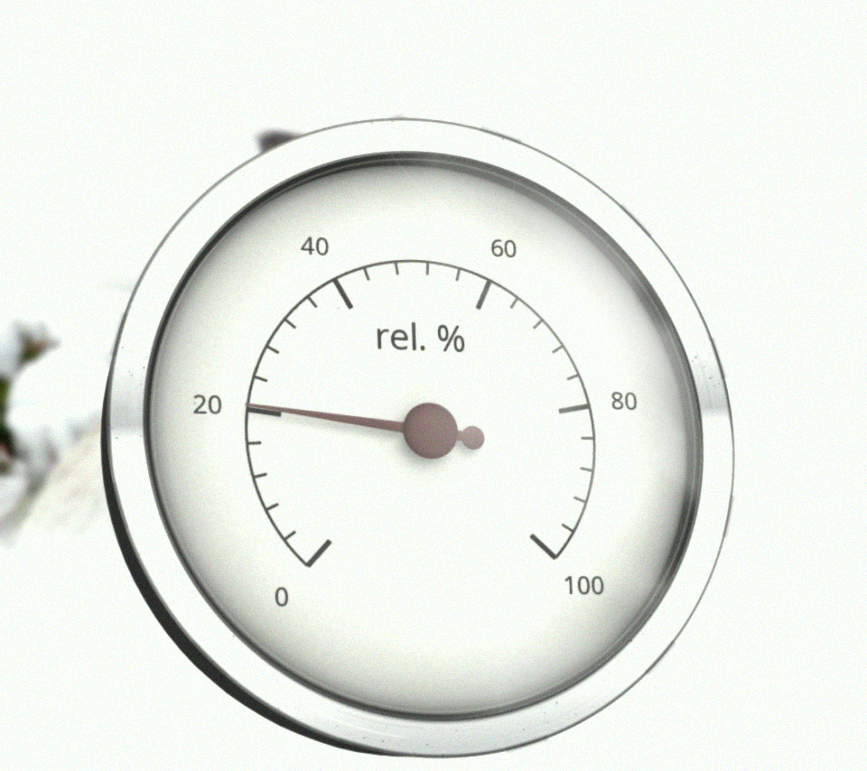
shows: value=20 unit=%
